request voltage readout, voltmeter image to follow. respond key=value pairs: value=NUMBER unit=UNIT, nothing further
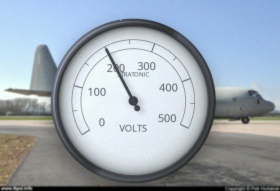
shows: value=200 unit=V
